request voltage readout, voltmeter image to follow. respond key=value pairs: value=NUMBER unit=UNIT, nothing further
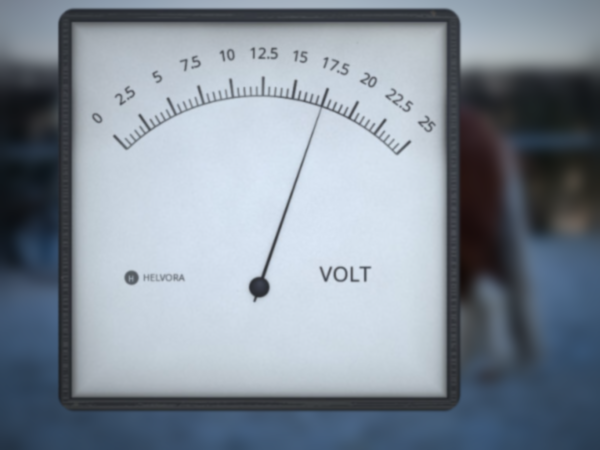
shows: value=17.5 unit=V
